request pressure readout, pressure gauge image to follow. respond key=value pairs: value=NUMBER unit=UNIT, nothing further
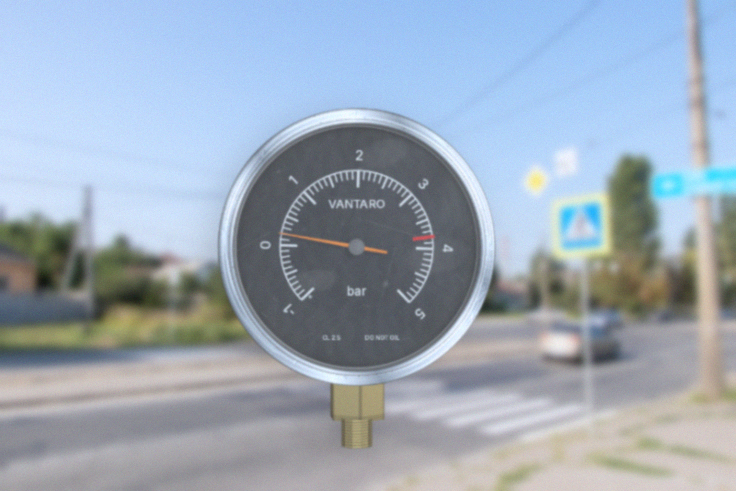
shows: value=0.2 unit=bar
